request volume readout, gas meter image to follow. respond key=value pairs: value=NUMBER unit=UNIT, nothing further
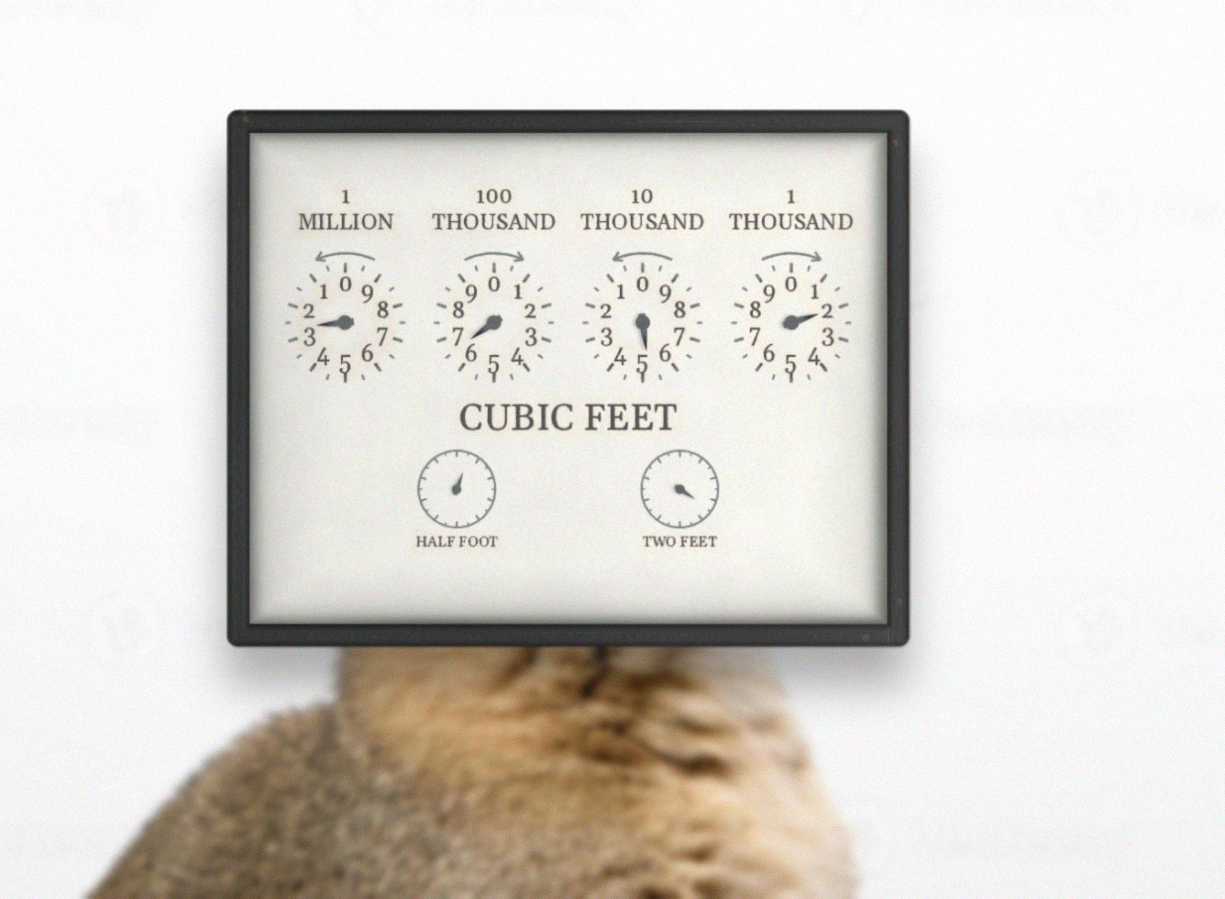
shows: value=265200 unit=ft³
